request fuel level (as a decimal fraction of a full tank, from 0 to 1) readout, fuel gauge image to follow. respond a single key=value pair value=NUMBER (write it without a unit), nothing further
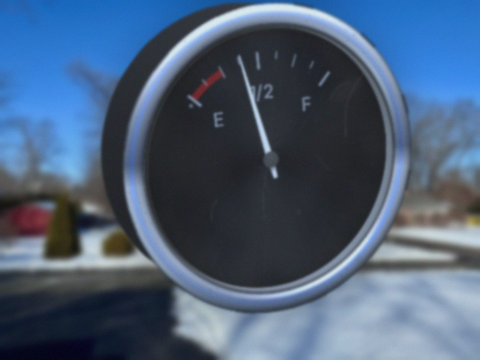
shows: value=0.375
